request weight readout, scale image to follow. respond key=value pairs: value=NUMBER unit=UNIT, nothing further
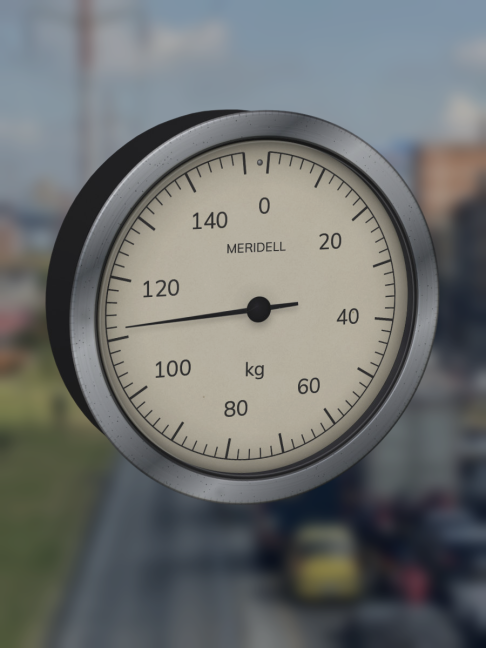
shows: value=112 unit=kg
